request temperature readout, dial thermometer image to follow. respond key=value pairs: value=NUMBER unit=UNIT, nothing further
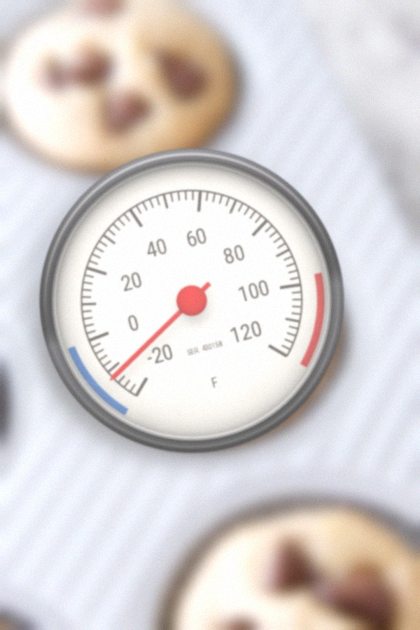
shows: value=-12 unit=°F
